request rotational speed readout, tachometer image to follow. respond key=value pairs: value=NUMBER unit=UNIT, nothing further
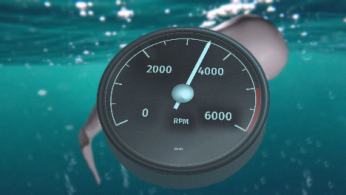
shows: value=3500 unit=rpm
